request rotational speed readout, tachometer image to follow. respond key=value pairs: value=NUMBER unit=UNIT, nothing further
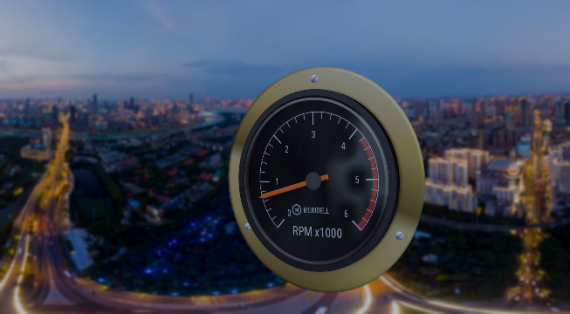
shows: value=700 unit=rpm
